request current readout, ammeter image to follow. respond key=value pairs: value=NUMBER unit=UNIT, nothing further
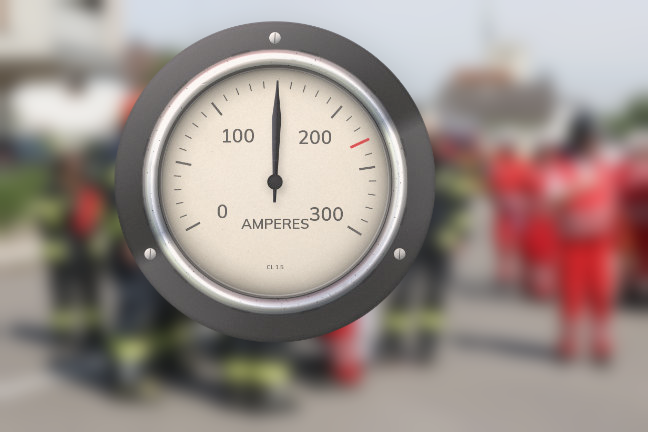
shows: value=150 unit=A
